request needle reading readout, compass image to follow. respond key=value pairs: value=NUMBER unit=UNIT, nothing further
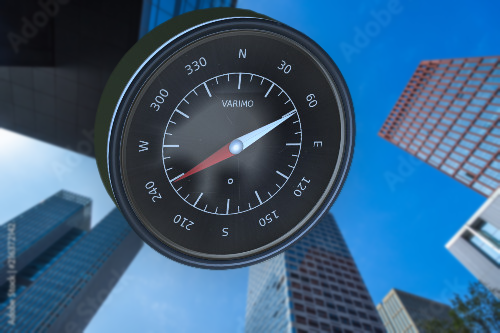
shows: value=240 unit=°
